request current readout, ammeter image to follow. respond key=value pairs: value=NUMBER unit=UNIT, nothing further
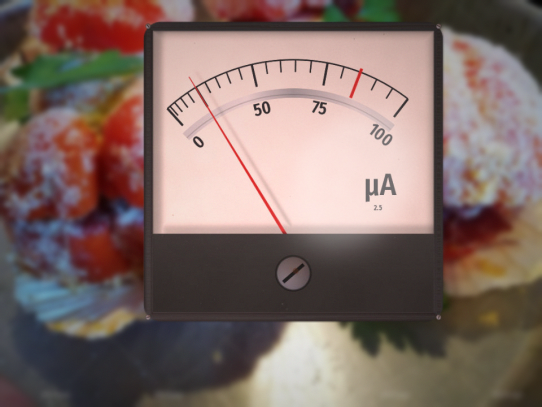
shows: value=25 unit=µA
